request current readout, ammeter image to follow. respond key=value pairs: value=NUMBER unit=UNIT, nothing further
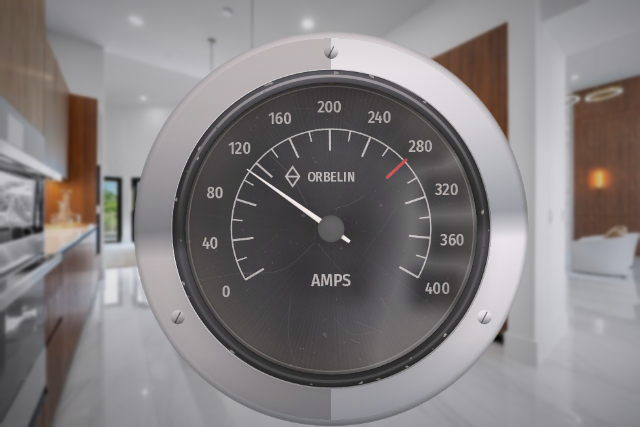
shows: value=110 unit=A
